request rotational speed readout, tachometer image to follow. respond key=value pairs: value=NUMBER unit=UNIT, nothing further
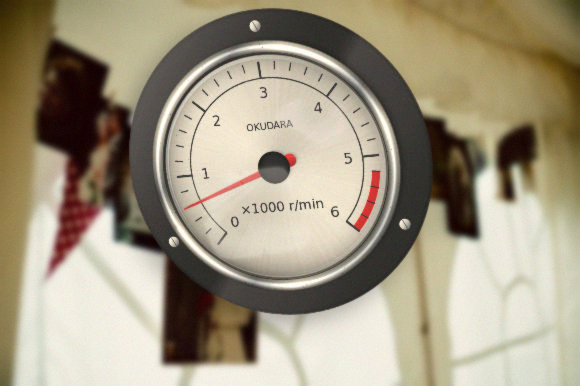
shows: value=600 unit=rpm
